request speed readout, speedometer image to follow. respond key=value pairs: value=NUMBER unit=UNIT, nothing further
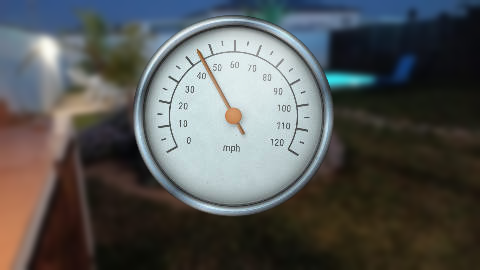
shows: value=45 unit=mph
